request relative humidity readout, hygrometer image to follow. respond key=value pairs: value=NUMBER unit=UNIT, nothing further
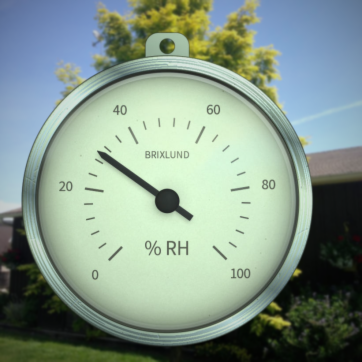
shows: value=30 unit=%
